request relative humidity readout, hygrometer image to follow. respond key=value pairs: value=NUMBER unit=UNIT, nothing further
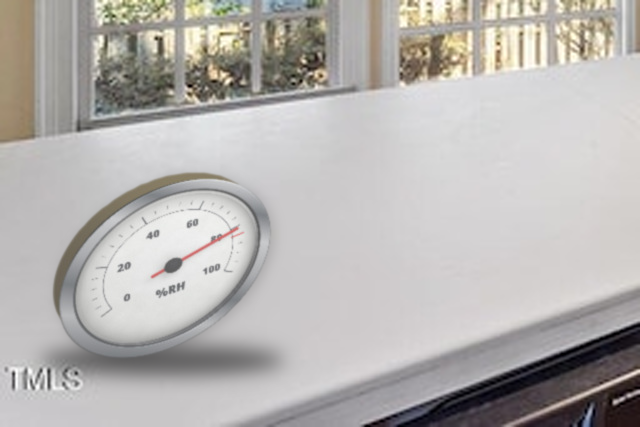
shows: value=80 unit=%
